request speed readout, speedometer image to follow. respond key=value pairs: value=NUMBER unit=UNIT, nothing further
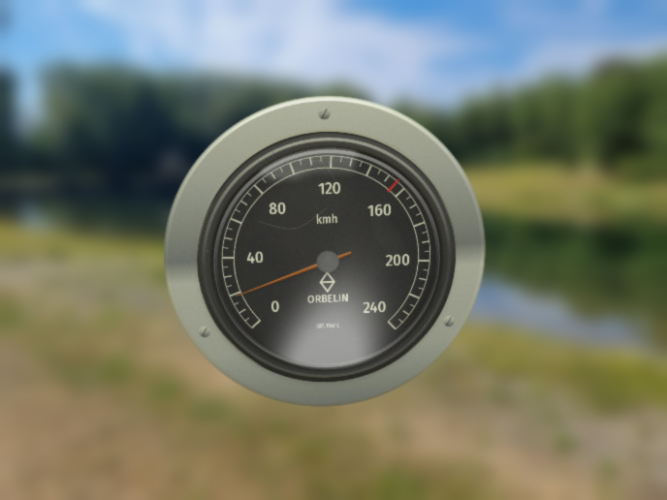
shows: value=20 unit=km/h
